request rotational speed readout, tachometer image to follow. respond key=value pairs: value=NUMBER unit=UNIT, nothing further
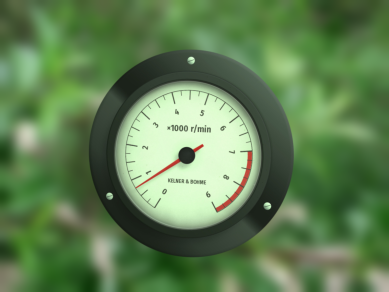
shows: value=750 unit=rpm
